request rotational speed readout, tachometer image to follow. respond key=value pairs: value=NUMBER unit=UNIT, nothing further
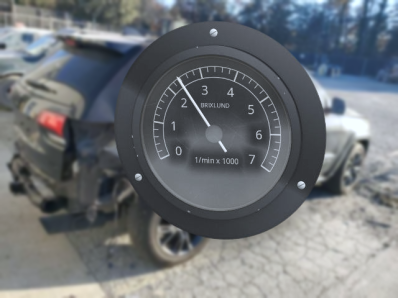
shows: value=2400 unit=rpm
